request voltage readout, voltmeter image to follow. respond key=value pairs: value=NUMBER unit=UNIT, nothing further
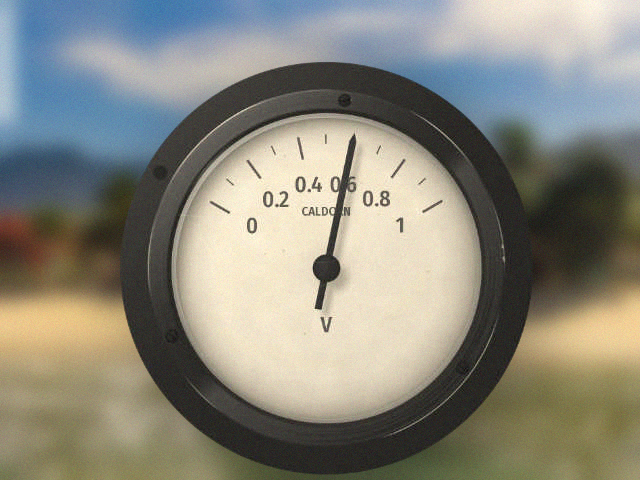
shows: value=0.6 unit=V
